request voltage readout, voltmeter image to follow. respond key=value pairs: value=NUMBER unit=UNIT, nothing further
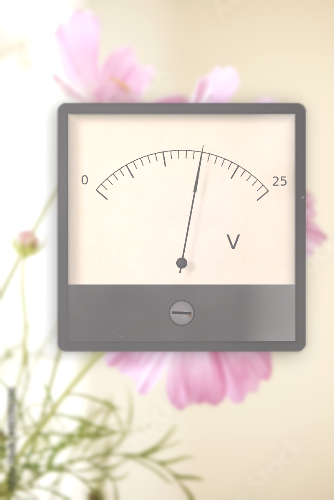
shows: value=15 unit=V
